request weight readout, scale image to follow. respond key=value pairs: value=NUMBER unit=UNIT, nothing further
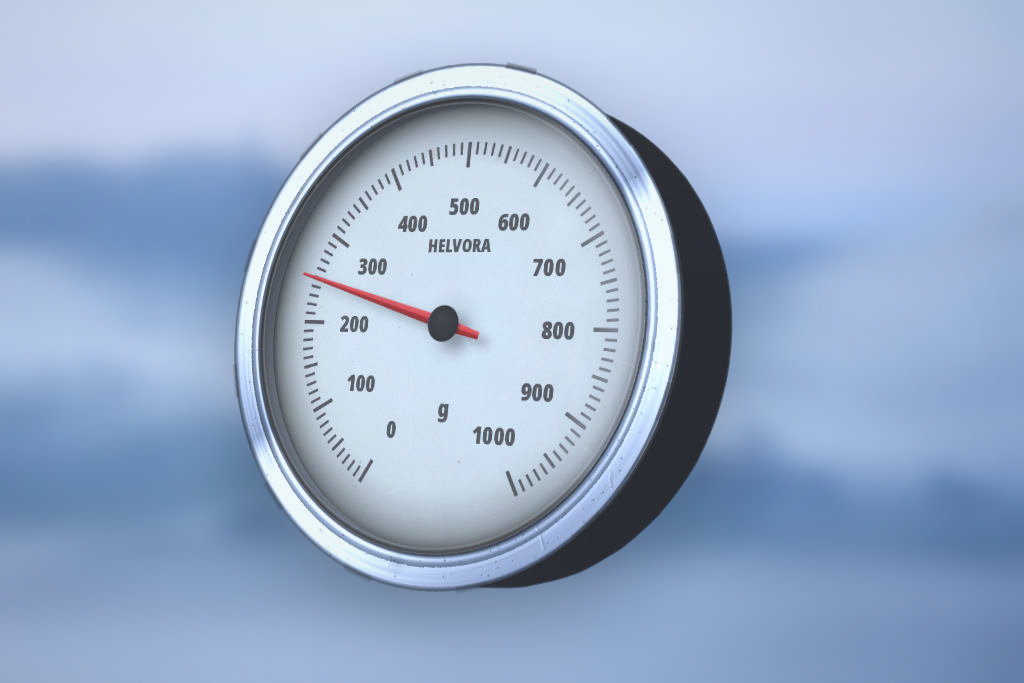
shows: value=250 unit=g
